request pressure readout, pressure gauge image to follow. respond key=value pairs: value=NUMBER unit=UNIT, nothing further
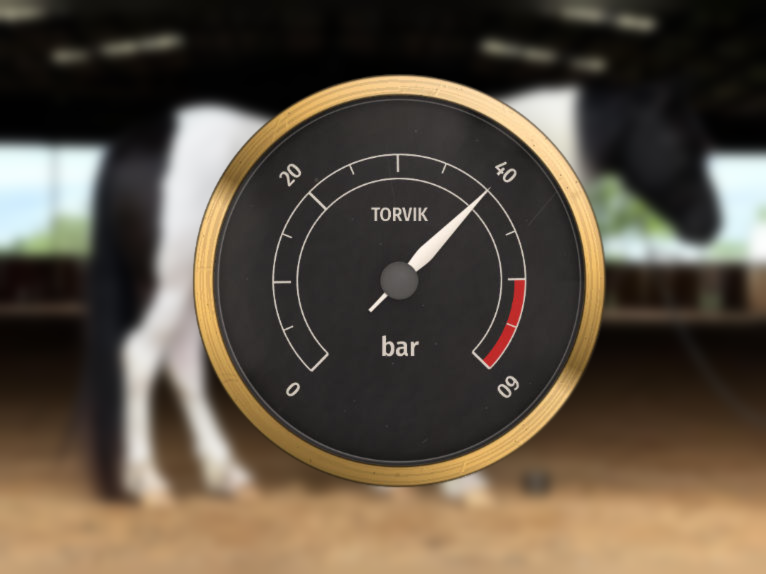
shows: value=40 unit=bar
